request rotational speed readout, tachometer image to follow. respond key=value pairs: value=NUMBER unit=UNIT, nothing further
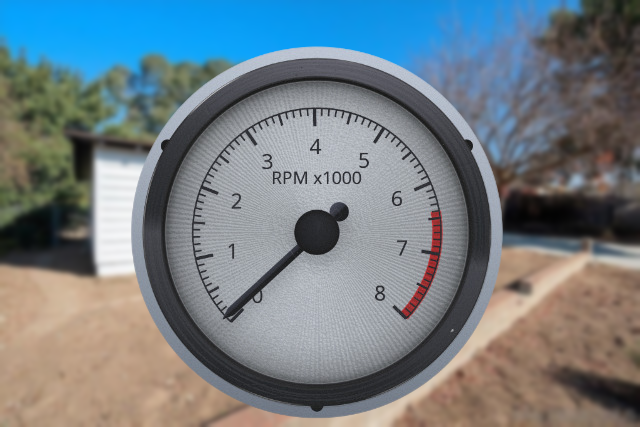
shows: value=100 unit=rpm
